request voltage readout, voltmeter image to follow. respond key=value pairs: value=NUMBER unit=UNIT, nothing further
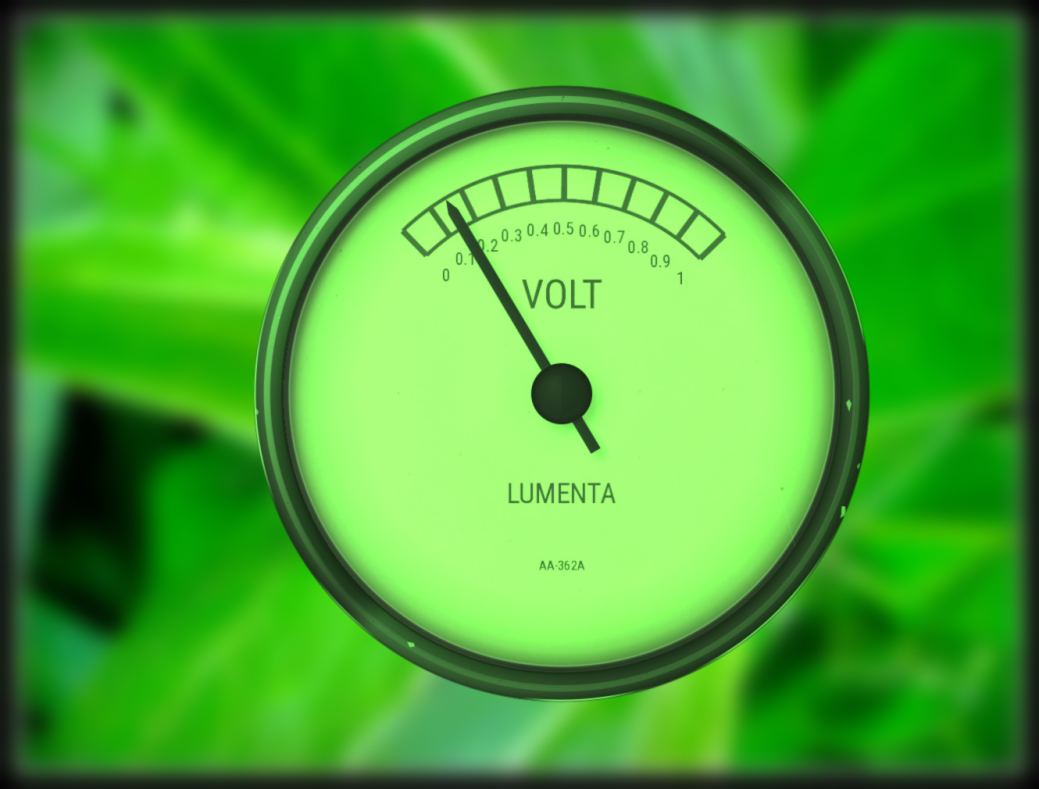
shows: value=0.15 unit=V
